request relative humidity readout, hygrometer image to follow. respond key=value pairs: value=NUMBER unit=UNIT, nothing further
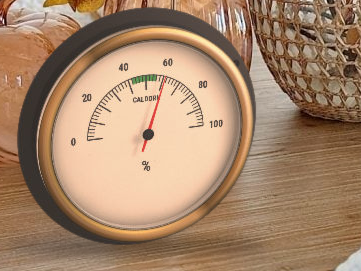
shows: value=60 unit=%
